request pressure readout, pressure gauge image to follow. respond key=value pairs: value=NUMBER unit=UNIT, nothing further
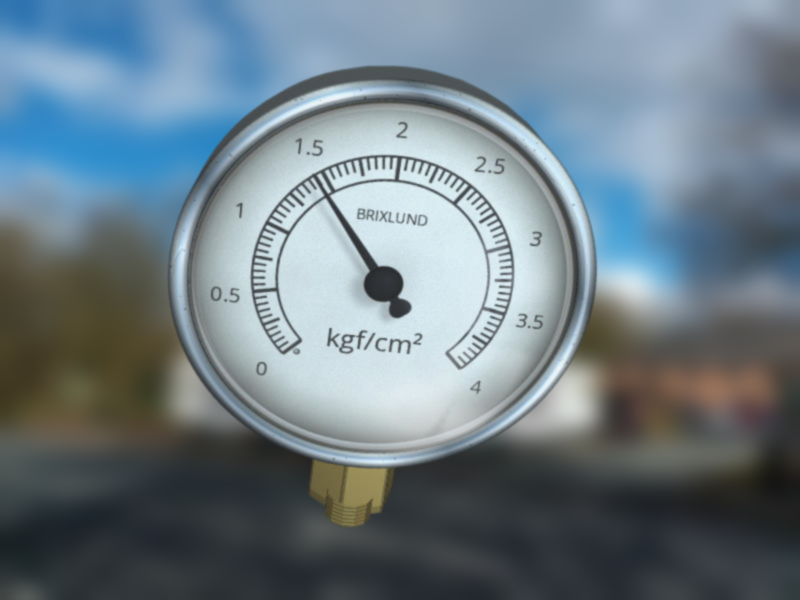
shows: value=1.45 unit=kg/cm²
